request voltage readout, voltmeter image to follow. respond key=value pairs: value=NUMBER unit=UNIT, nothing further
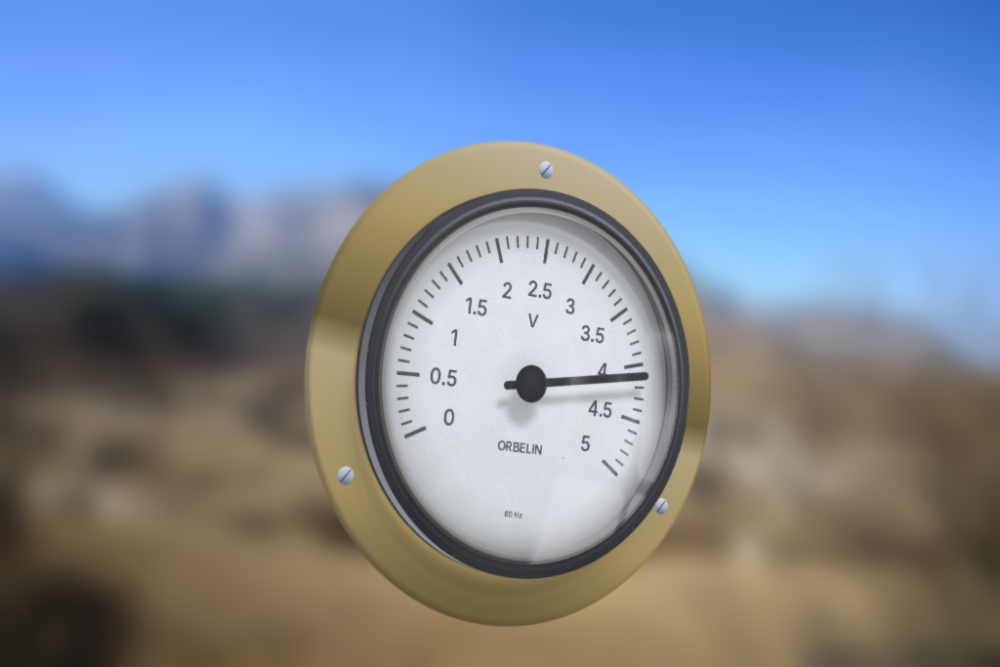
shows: value=4.1 unit=V
